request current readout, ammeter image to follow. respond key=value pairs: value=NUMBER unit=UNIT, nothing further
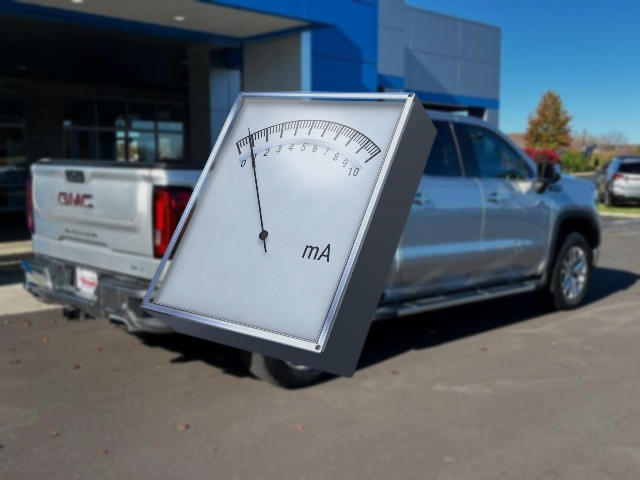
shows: value=1 unit=mA
